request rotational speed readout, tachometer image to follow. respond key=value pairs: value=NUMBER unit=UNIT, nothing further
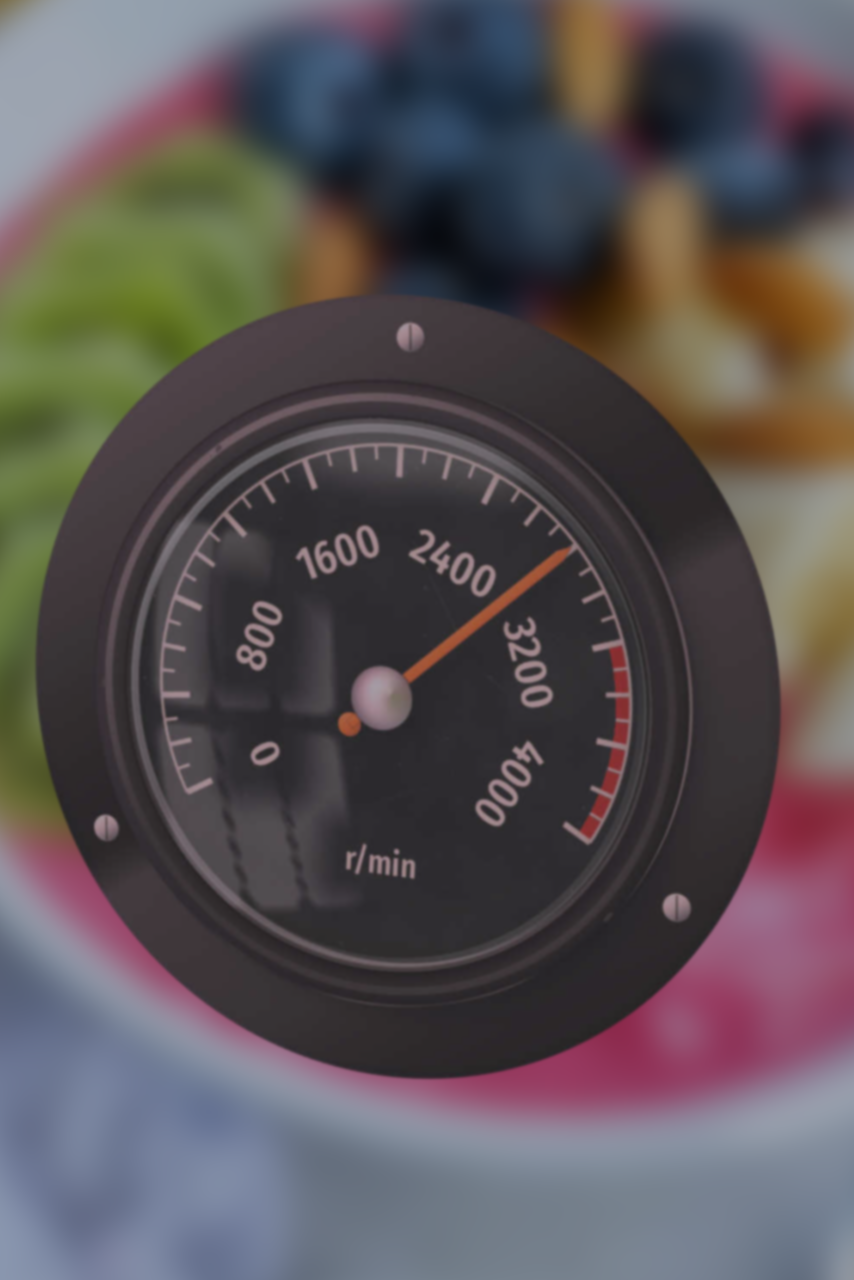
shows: value=2800 unit=rpm
